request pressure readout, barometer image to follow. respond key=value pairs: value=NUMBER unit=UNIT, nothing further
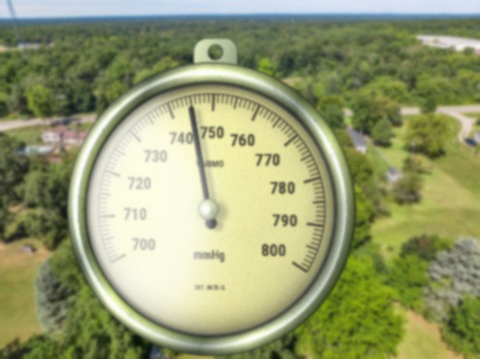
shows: value=745 unit=mmHg
